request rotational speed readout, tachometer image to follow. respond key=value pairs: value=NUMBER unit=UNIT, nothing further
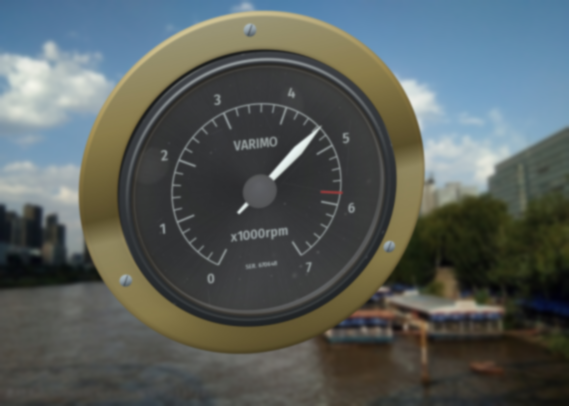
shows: value=4600 unit=rpm
